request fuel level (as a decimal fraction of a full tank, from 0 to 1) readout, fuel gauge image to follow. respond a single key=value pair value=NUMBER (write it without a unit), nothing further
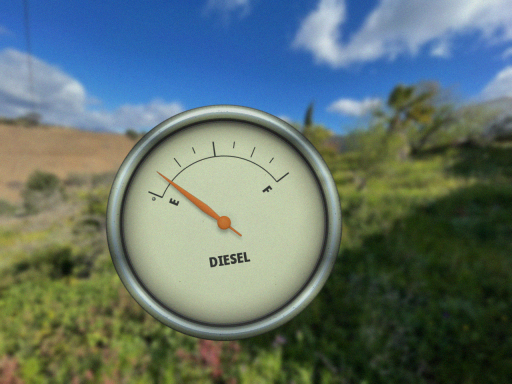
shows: value=0.125
